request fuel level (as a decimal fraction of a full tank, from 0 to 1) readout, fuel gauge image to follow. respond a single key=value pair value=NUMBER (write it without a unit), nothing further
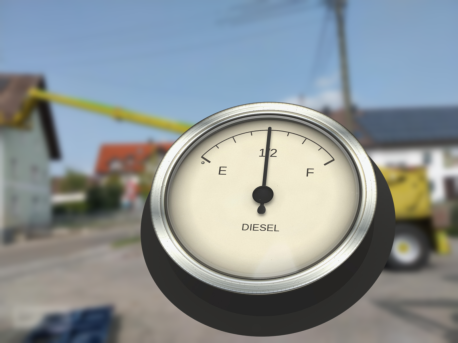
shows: value=0.5
